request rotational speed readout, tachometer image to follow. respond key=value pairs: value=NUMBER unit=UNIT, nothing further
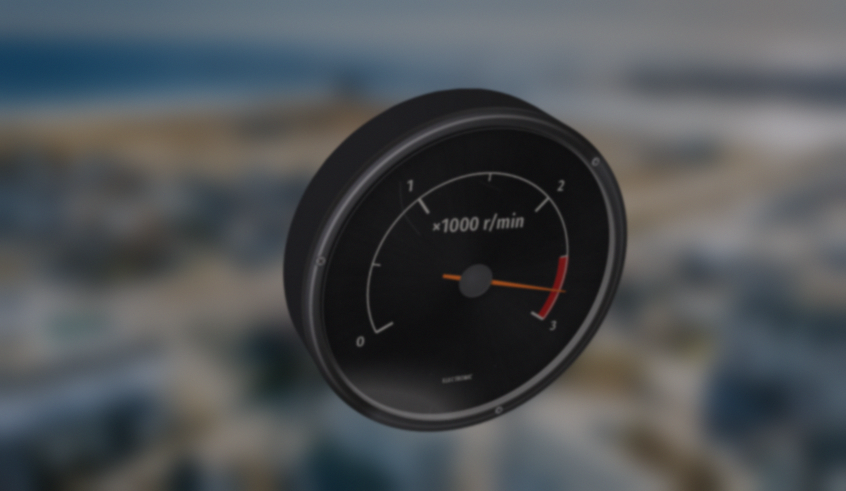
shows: value=2750 unit=rpm
